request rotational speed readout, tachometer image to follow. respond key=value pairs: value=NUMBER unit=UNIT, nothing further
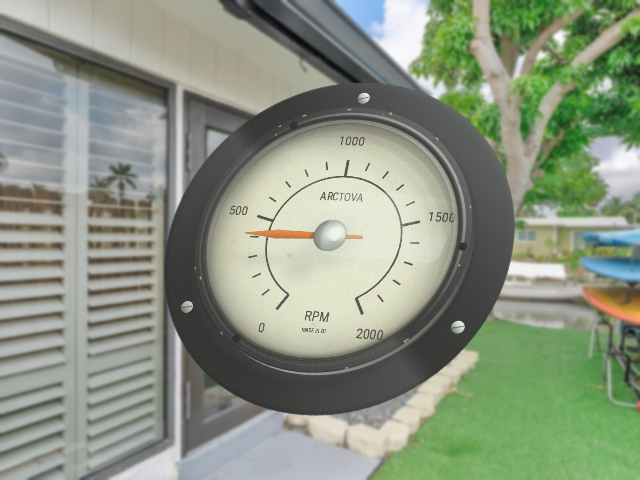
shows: value=400 unit=rpm
